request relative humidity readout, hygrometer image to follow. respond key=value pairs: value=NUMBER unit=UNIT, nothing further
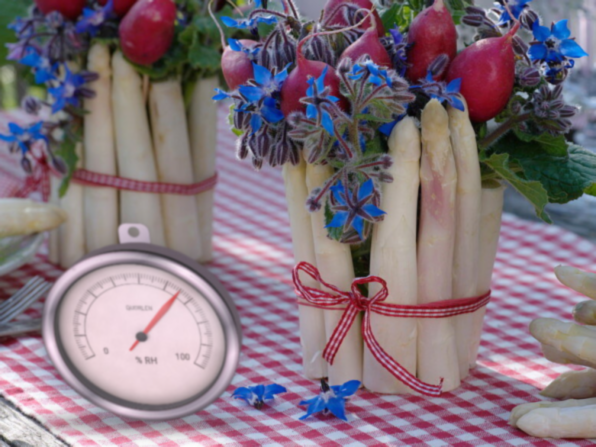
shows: value=65 unit=%
